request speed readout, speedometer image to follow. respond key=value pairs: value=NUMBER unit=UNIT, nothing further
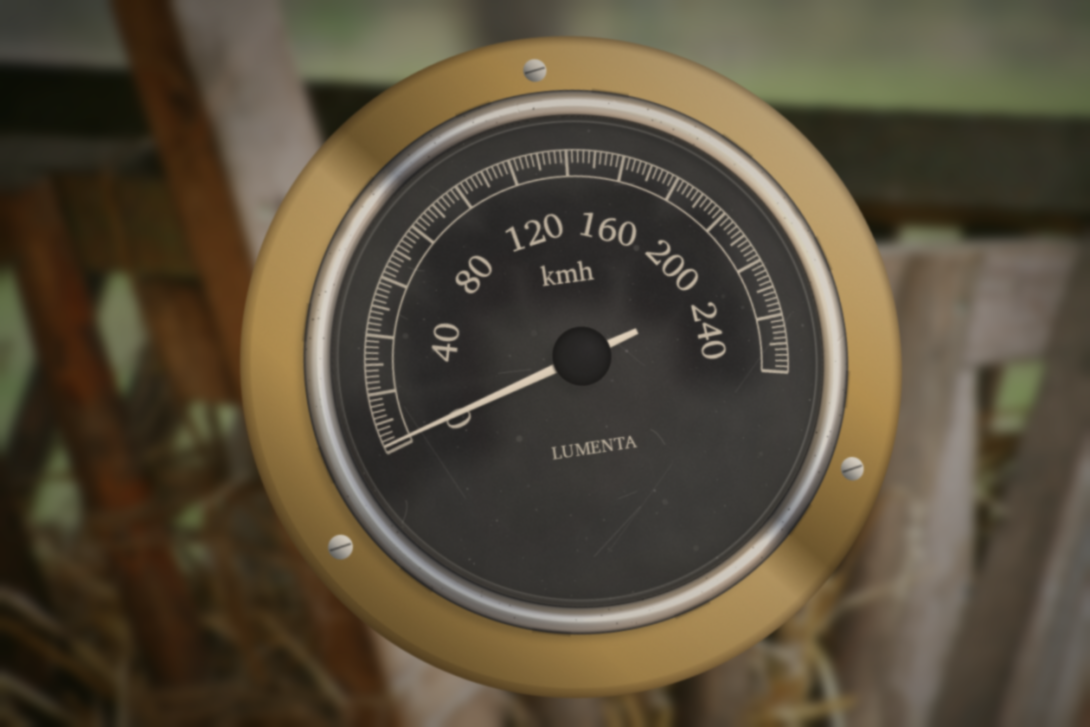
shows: value=2 unit=km/h
